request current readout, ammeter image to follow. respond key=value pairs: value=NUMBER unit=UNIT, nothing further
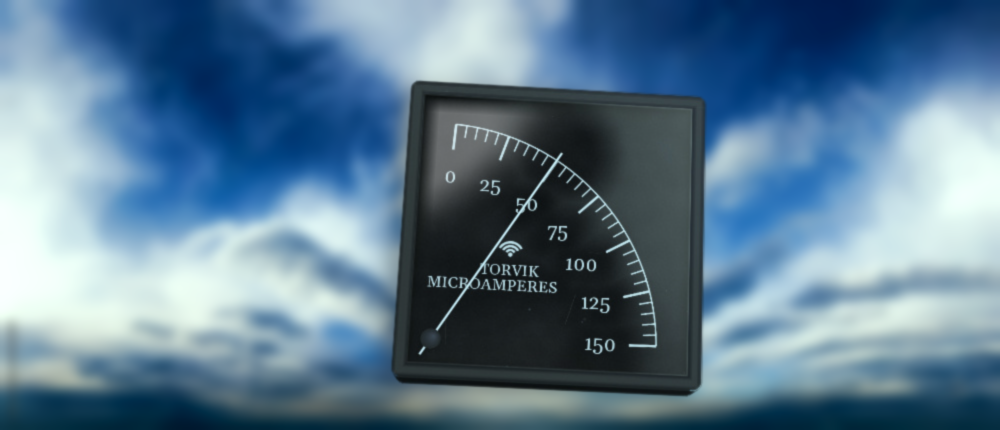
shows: value=50 unit=µA
